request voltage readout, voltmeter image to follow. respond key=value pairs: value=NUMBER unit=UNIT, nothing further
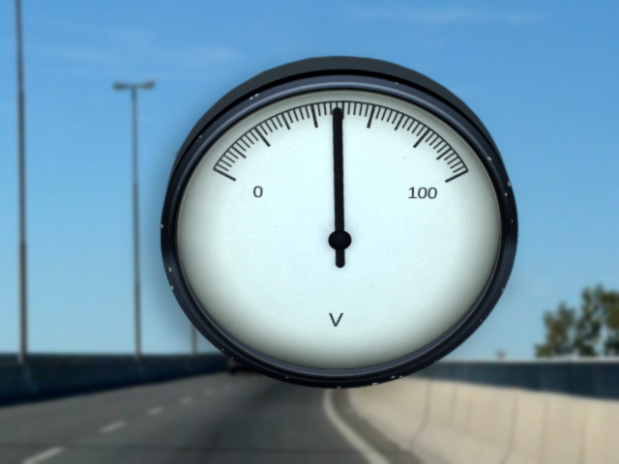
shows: value=48 unit=V
